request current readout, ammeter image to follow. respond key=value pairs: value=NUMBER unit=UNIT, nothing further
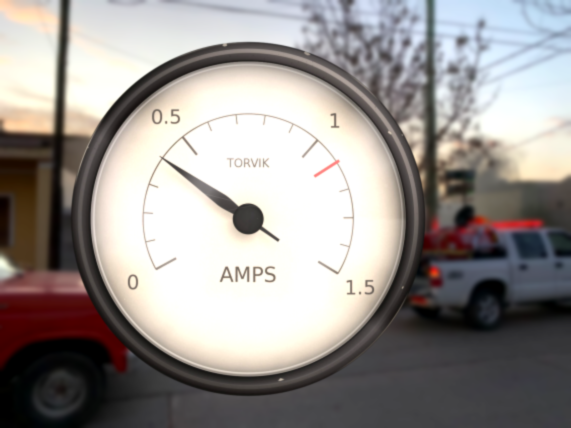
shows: value=0.4 unit=A
